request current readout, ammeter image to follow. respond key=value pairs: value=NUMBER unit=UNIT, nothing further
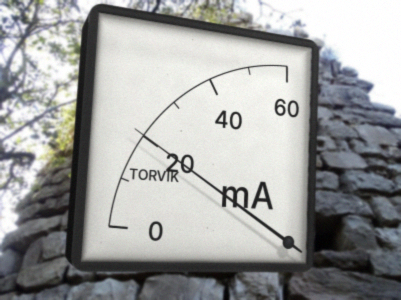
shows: value=20 unit=mA
